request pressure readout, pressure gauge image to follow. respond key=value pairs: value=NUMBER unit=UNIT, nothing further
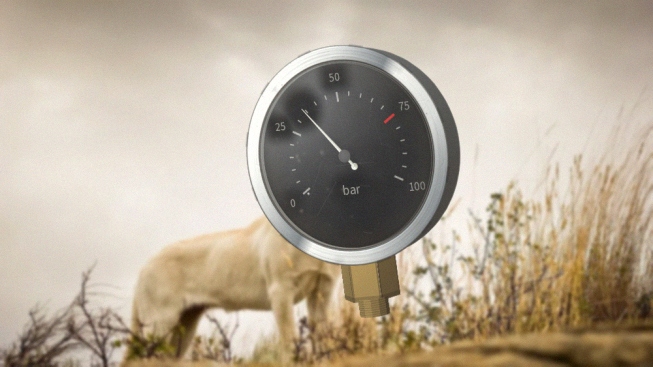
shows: value=35 unit=bar
